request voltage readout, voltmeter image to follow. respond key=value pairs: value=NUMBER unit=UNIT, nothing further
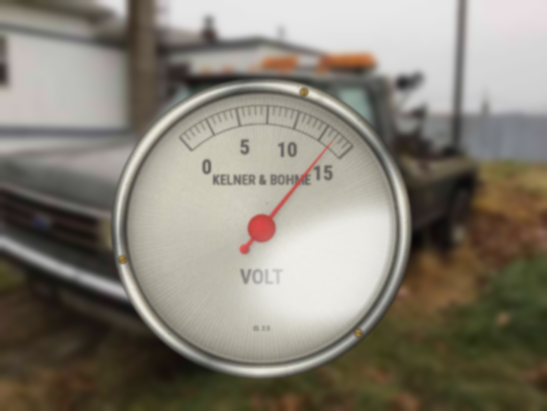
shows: value=13.5 unit=V
